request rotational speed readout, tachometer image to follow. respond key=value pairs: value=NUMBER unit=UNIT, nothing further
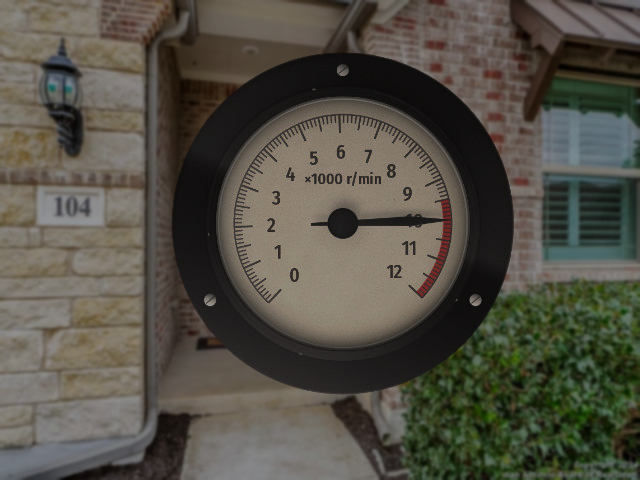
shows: value=10000 unit=rpm
